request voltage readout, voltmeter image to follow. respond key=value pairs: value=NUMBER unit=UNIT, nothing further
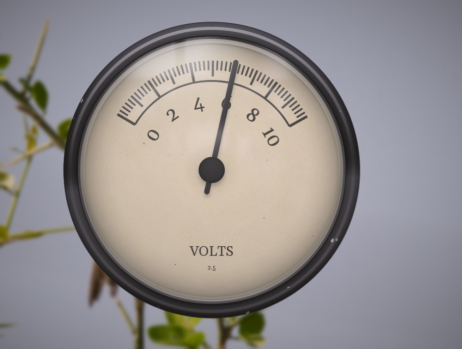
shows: value=6 unit=V
